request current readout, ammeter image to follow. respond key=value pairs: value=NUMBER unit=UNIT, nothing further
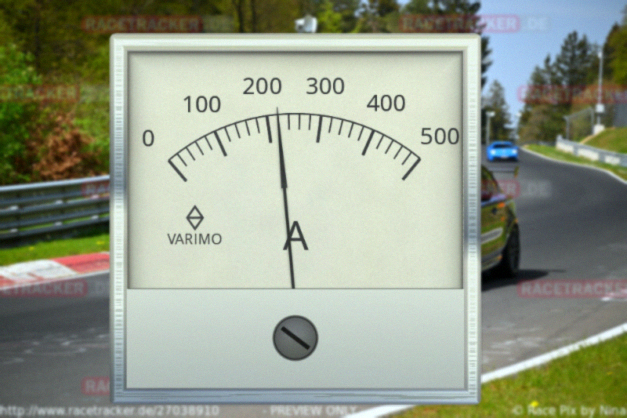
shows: value=220 unit=A
